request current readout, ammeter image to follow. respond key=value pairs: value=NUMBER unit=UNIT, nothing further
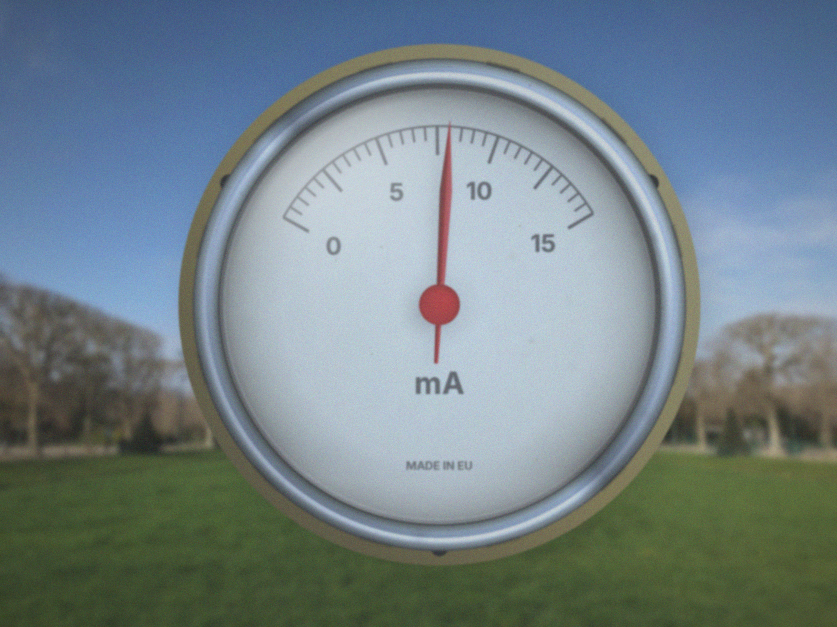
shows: value=8 unit=mA
